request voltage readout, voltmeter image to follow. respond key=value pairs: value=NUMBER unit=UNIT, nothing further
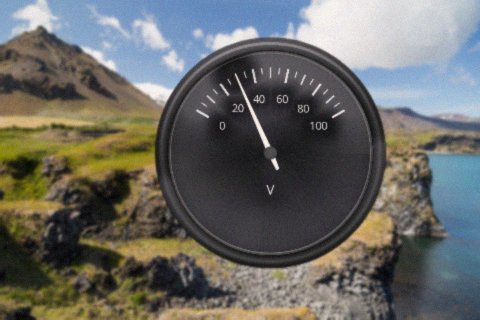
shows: value=30 unit=V
